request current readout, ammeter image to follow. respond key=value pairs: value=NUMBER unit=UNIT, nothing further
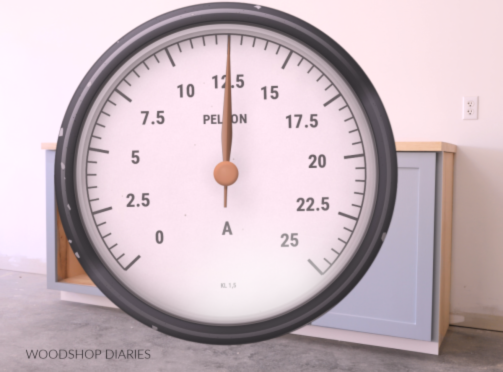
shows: value=12.5 unit=A
